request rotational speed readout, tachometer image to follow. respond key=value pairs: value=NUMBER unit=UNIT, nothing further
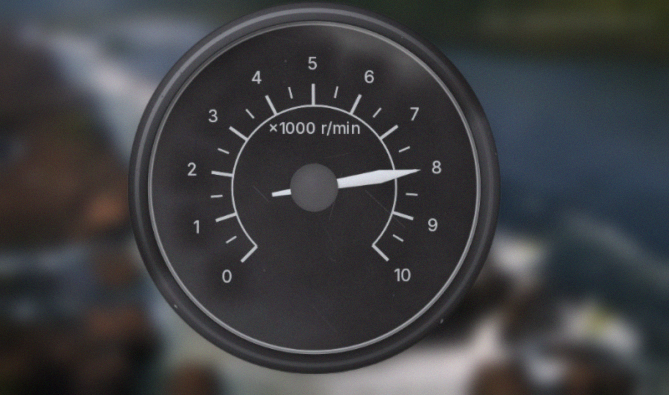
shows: value=8000 unit=rpm
